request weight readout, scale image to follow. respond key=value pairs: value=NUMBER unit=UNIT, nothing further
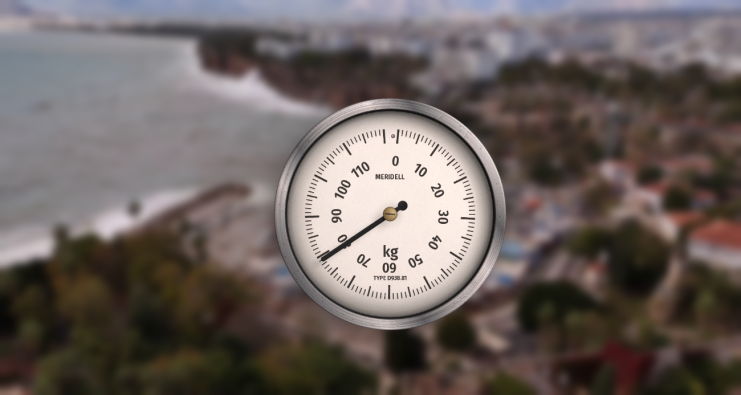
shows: value=79 unit=kg
